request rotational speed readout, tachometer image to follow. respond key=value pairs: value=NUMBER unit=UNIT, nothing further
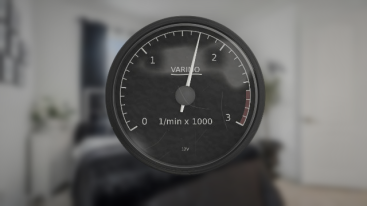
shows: value=1700 unit=rpm
